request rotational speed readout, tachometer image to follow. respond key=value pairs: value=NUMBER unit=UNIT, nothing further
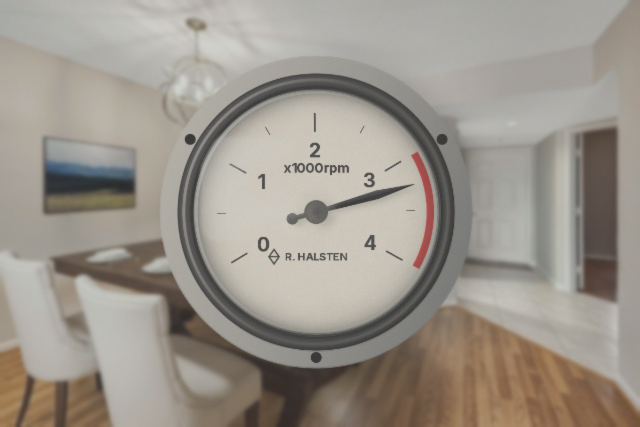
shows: value=3250 unit=rpm
